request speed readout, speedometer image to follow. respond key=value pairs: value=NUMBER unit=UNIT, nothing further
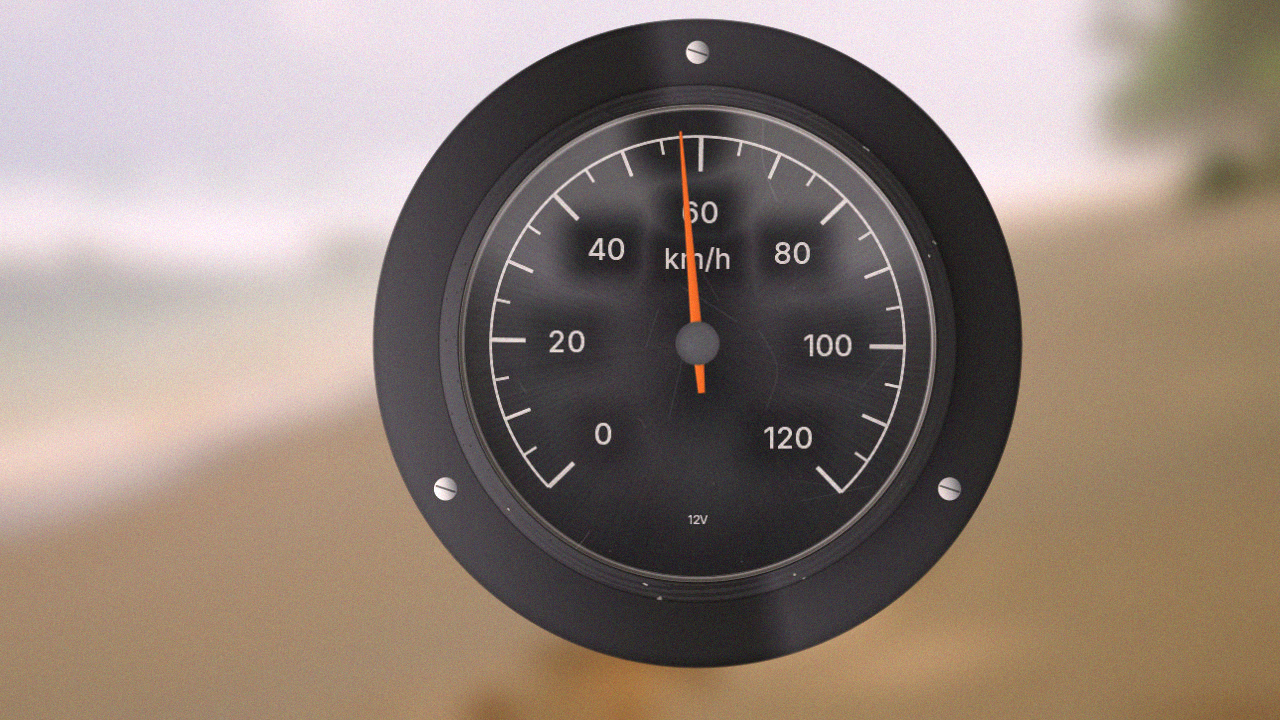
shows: value=57.5 unit=km/h
